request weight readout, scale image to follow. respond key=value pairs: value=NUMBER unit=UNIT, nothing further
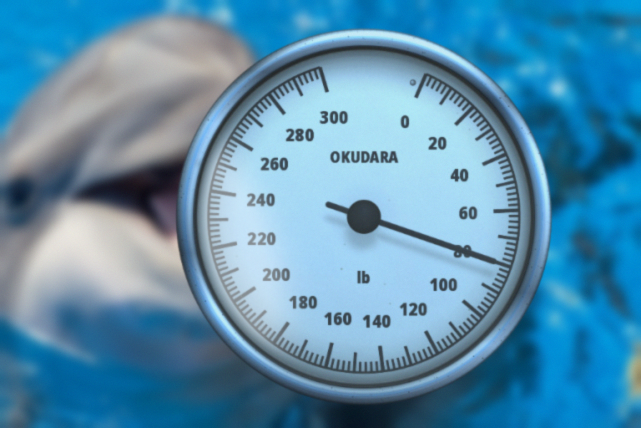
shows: value=80 unit=lb
